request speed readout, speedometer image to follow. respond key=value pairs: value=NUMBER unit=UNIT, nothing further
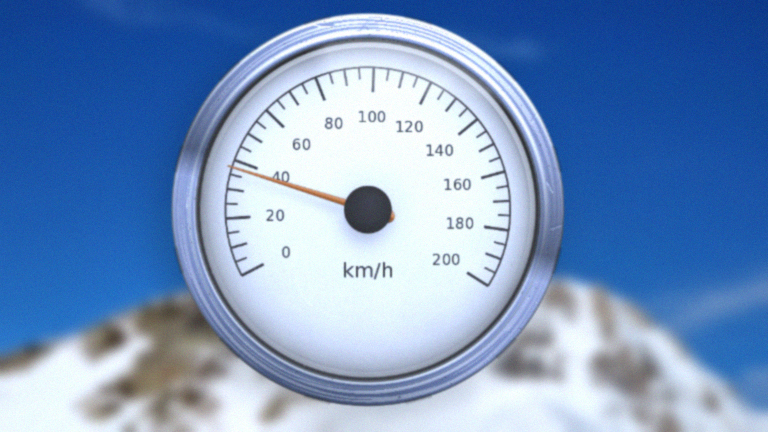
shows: value=37.5 unit=km/h
